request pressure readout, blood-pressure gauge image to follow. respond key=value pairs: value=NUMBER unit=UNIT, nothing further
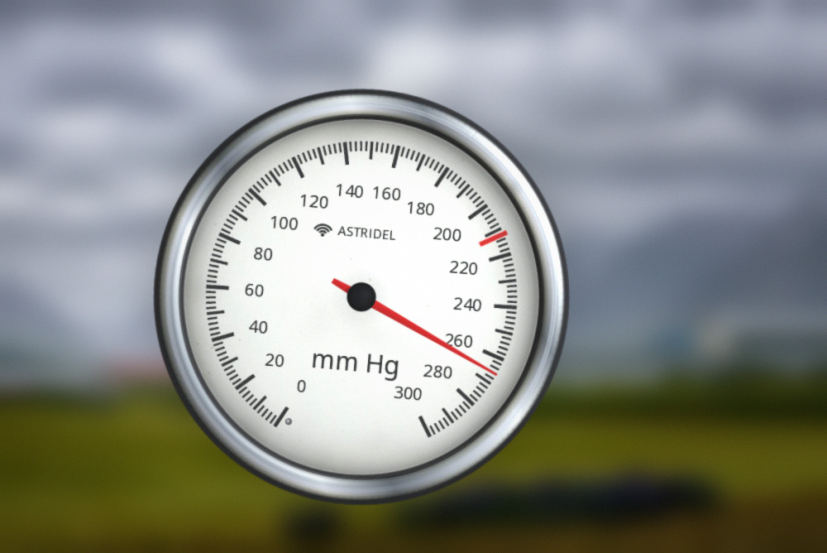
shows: value=266 unit=mmHg
